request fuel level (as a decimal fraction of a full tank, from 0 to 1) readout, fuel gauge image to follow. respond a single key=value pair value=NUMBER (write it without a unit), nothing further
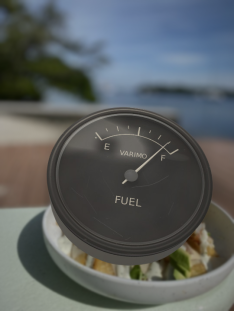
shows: value=0.875
